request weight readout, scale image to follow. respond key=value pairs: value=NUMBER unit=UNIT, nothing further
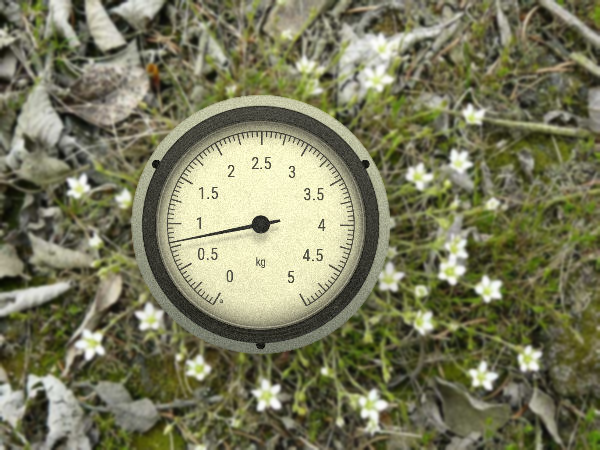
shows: value=0.8 unit=kg
